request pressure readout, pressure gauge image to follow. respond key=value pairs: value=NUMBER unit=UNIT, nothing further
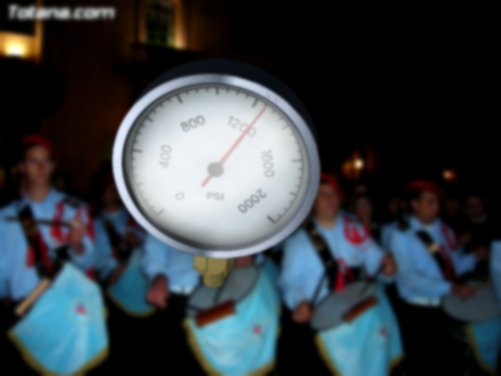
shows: value=1250 unit=psi
